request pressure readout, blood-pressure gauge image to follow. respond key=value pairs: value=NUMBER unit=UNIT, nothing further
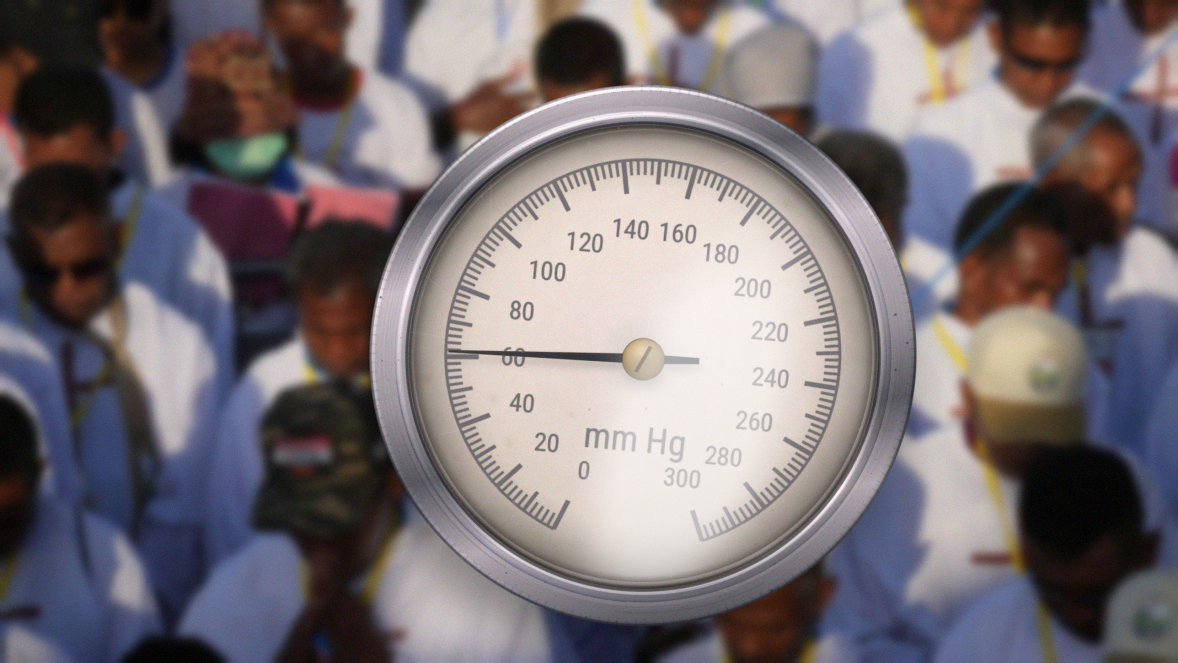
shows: value=62 unit=mmHg
